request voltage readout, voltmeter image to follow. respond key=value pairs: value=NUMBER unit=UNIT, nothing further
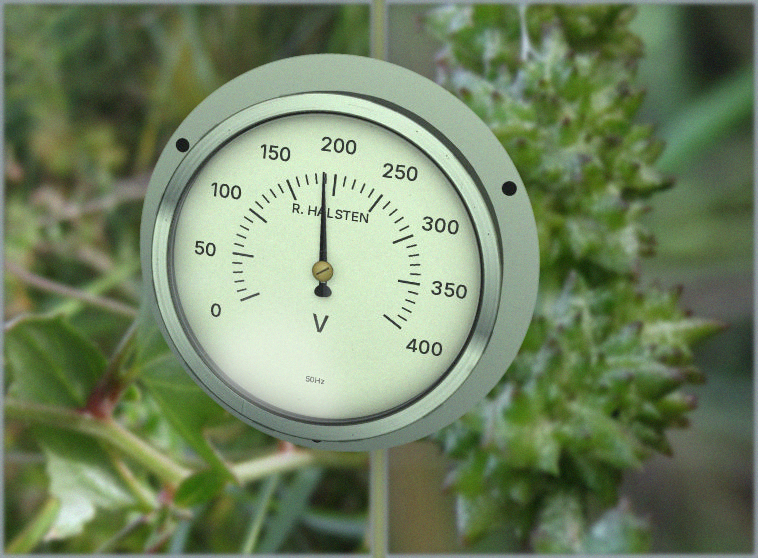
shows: value=190 unit=V
